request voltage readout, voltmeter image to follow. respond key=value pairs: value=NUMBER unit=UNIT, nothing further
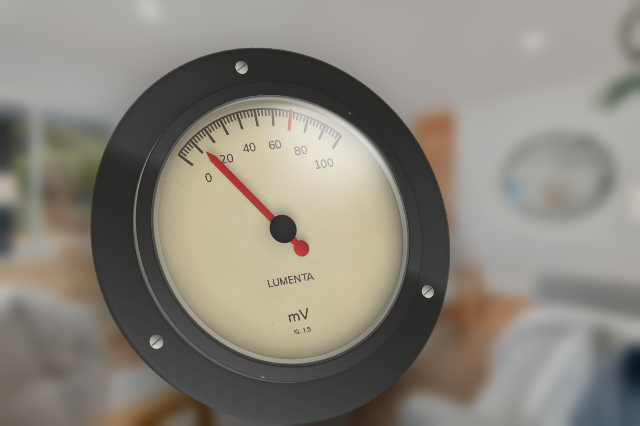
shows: value=10 unit=mV
